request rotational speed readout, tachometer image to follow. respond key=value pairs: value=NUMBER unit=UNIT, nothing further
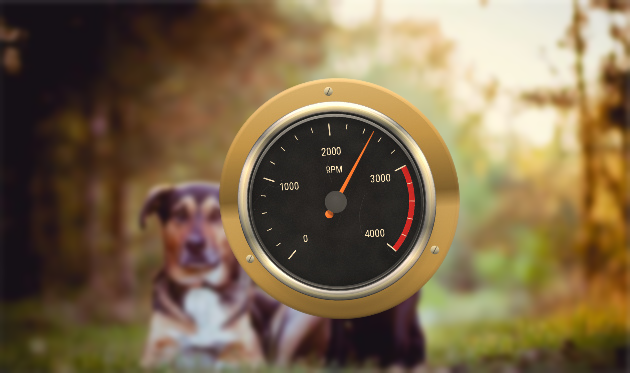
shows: value=2500 unit=rpm
